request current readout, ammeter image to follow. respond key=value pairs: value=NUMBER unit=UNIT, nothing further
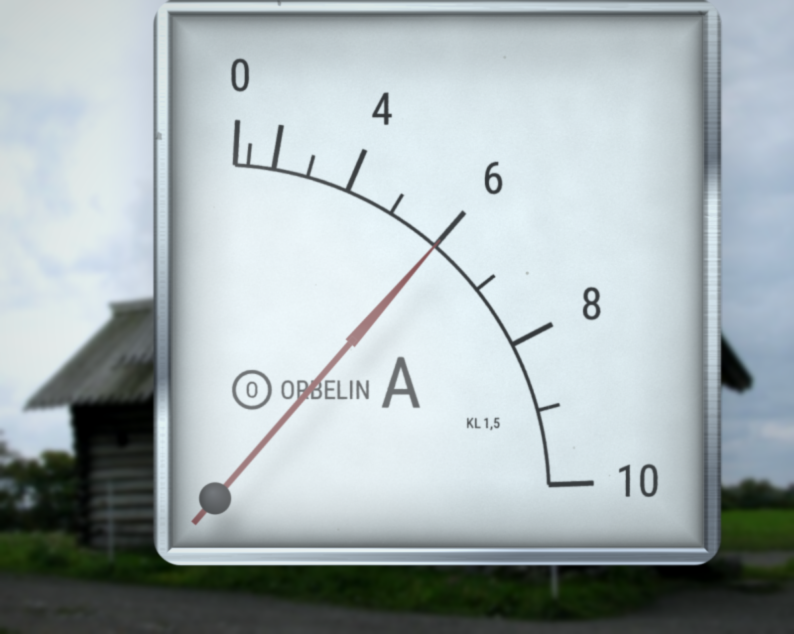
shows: value=6 unit=A
